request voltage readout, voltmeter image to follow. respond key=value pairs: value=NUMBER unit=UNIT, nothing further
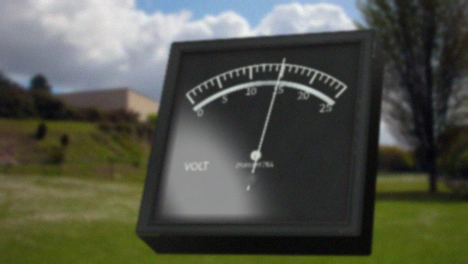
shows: value=15 unit=V
